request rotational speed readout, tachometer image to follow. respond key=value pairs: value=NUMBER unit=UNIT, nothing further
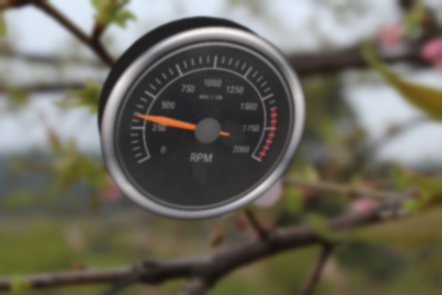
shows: value=350 unit=rpm
